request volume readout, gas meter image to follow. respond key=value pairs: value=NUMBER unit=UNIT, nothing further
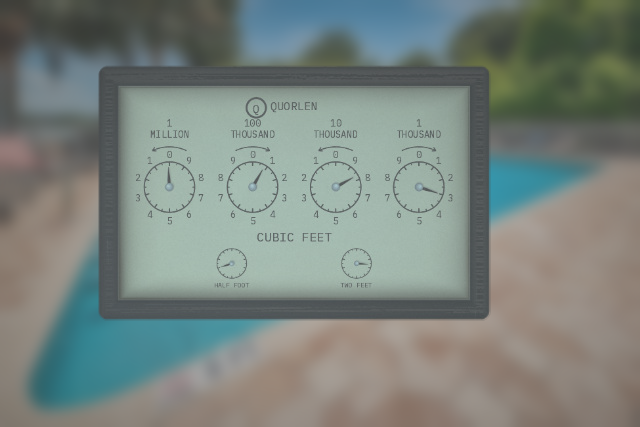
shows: value=8300 unit=ft³
